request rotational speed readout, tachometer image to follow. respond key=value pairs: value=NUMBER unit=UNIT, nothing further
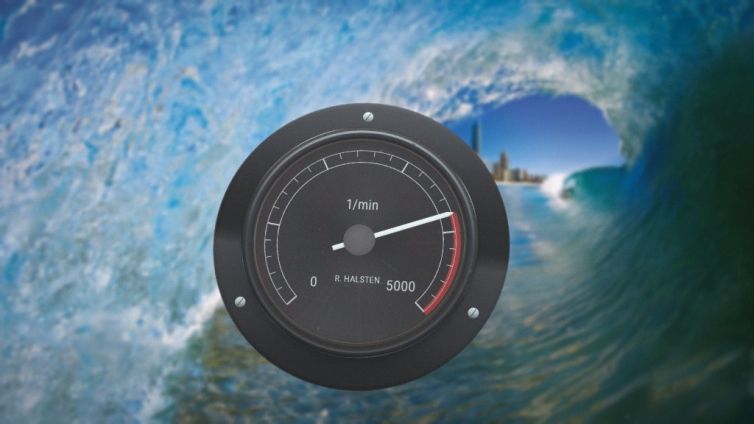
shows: value=3800 unit=rpm
